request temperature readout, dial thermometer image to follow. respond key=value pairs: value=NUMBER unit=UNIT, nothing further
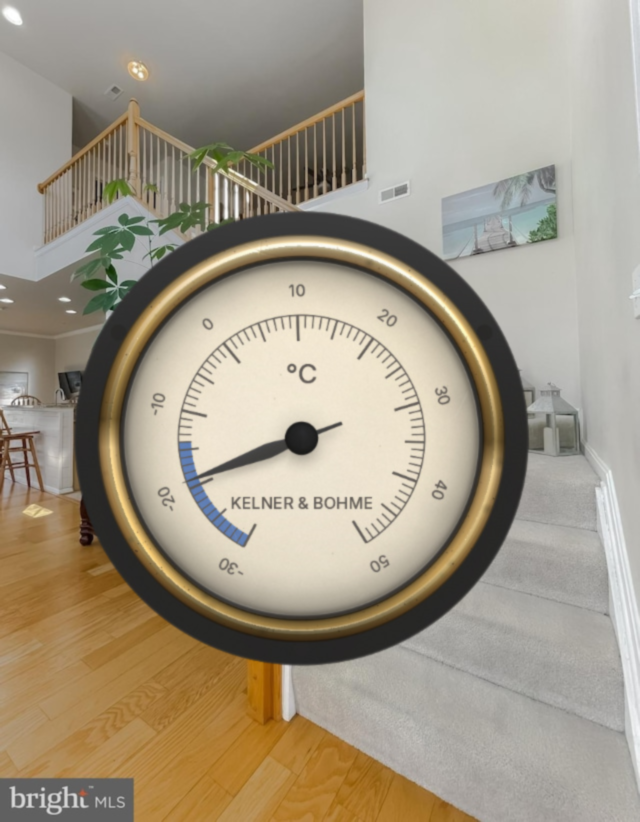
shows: value=-19 unit=°C
